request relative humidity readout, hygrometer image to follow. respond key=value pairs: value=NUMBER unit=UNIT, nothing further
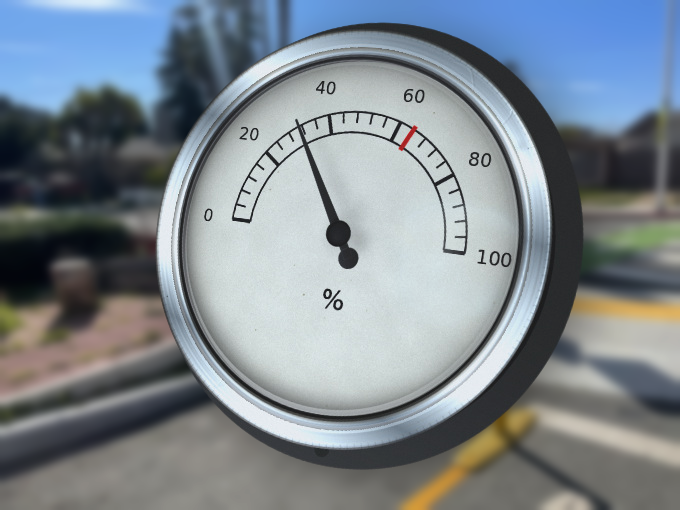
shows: value=32 unit=%
